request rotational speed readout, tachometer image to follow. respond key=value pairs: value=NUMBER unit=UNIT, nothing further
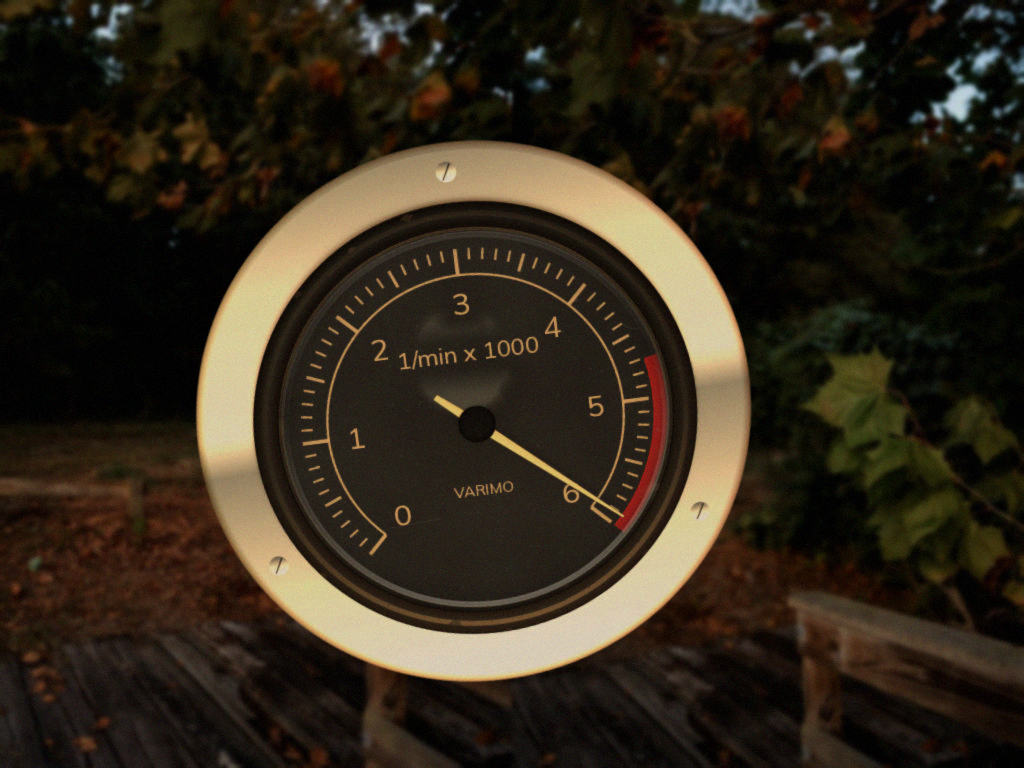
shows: value=5900 unit=rpm
